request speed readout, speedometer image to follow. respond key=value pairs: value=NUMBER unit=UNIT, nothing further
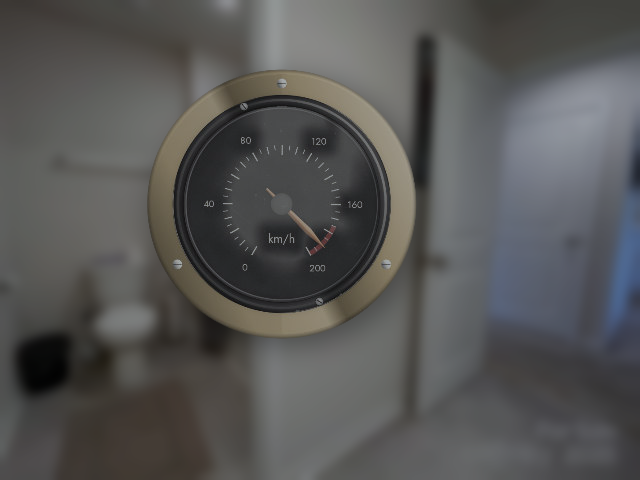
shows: value=190 unit=km/h
